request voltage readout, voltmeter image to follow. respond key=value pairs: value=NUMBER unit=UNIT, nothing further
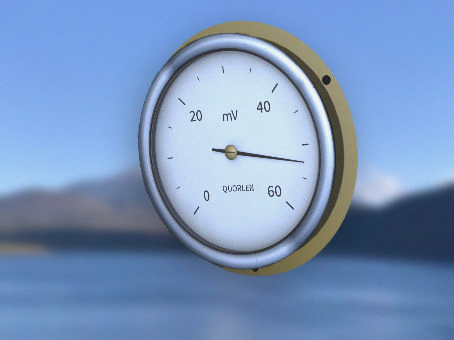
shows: value=52.5 unit=mV
